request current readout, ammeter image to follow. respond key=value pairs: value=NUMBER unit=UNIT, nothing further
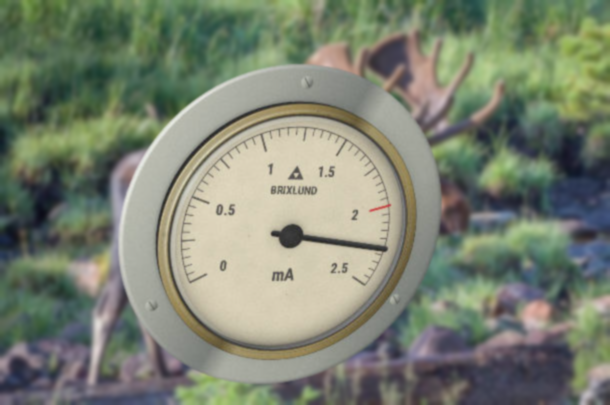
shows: value=2.25 unit=mA
